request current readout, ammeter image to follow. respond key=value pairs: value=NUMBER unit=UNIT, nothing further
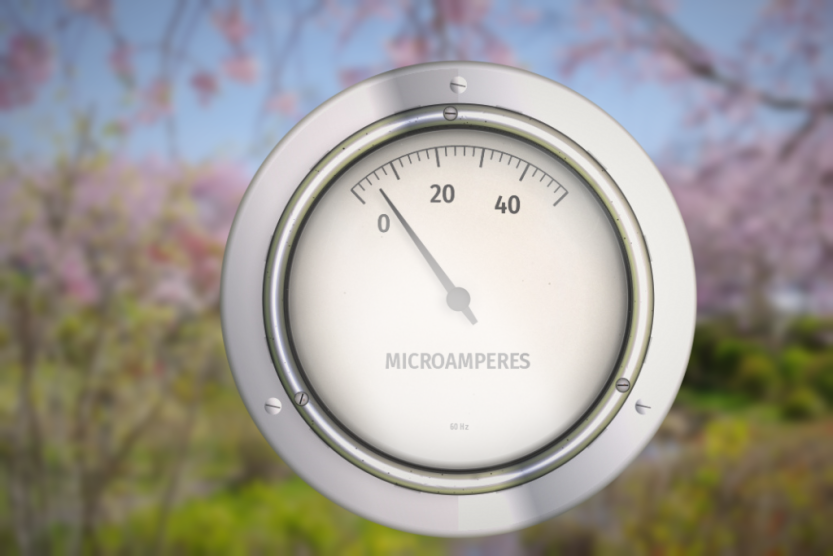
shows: value=5 unit=µA
